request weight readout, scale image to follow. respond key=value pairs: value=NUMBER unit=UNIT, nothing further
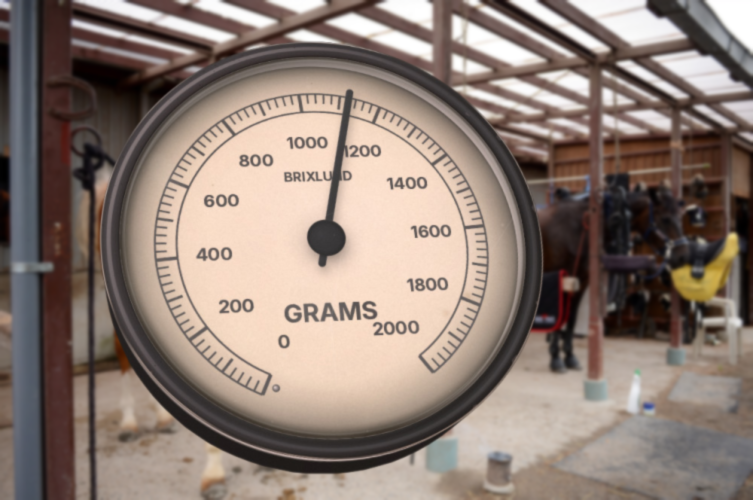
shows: value=1120 unit=g
